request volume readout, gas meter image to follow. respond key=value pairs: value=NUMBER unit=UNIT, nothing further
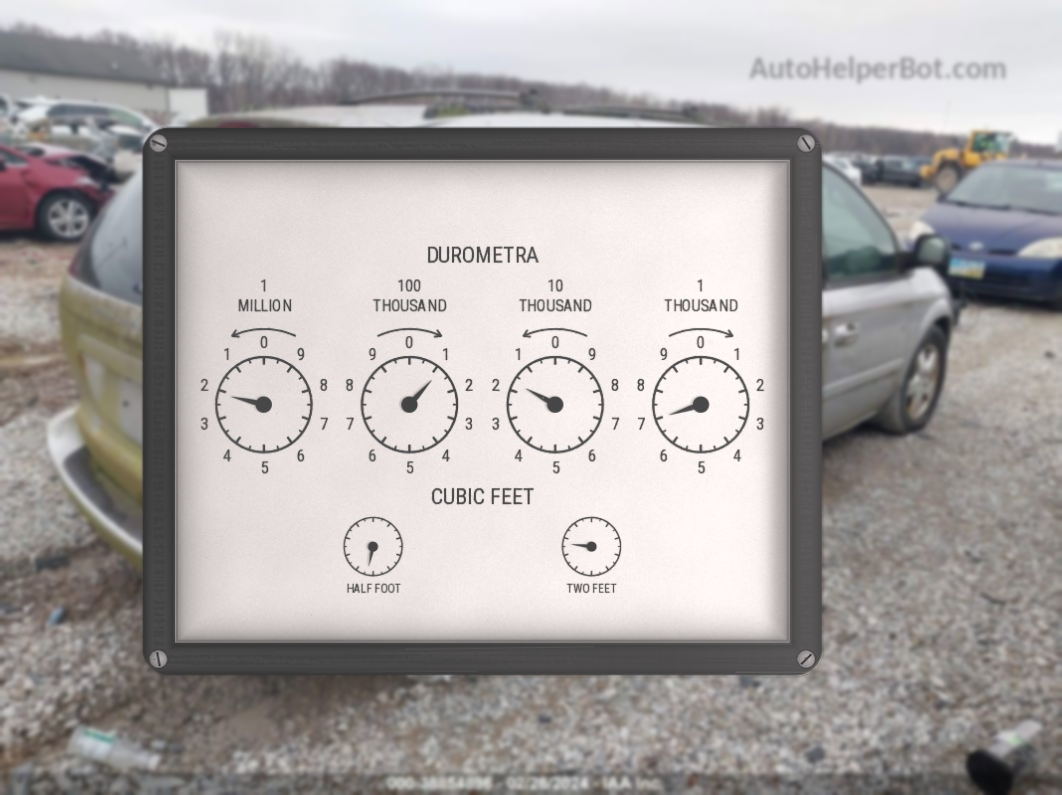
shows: value=211700 unit=ft³
